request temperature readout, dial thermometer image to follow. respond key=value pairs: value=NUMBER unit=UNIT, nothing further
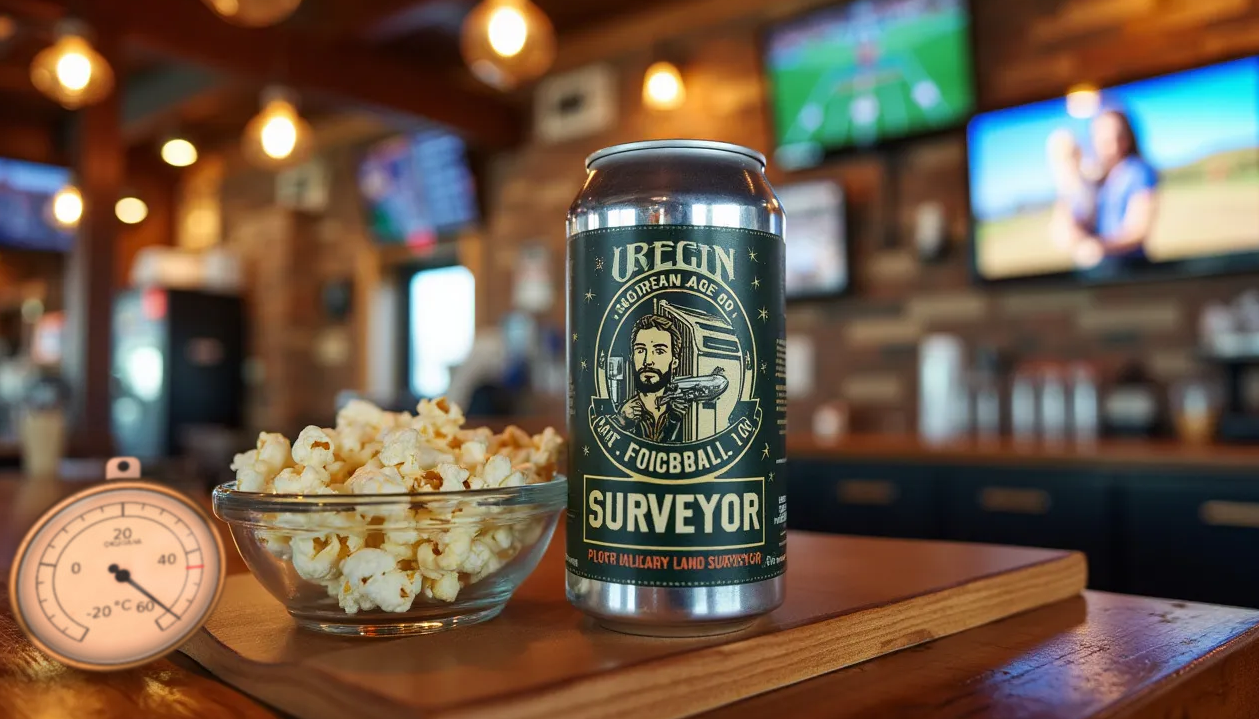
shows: value=56 unit=°C
